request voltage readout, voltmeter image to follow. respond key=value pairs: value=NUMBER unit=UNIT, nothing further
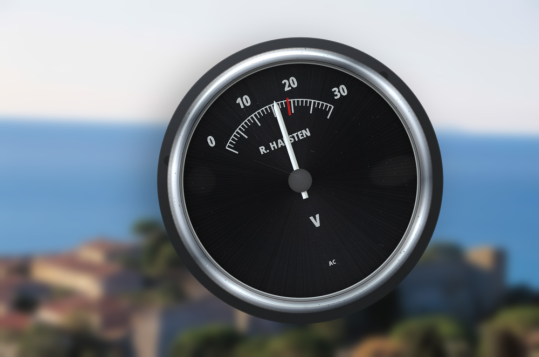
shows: value=16 unit=V
